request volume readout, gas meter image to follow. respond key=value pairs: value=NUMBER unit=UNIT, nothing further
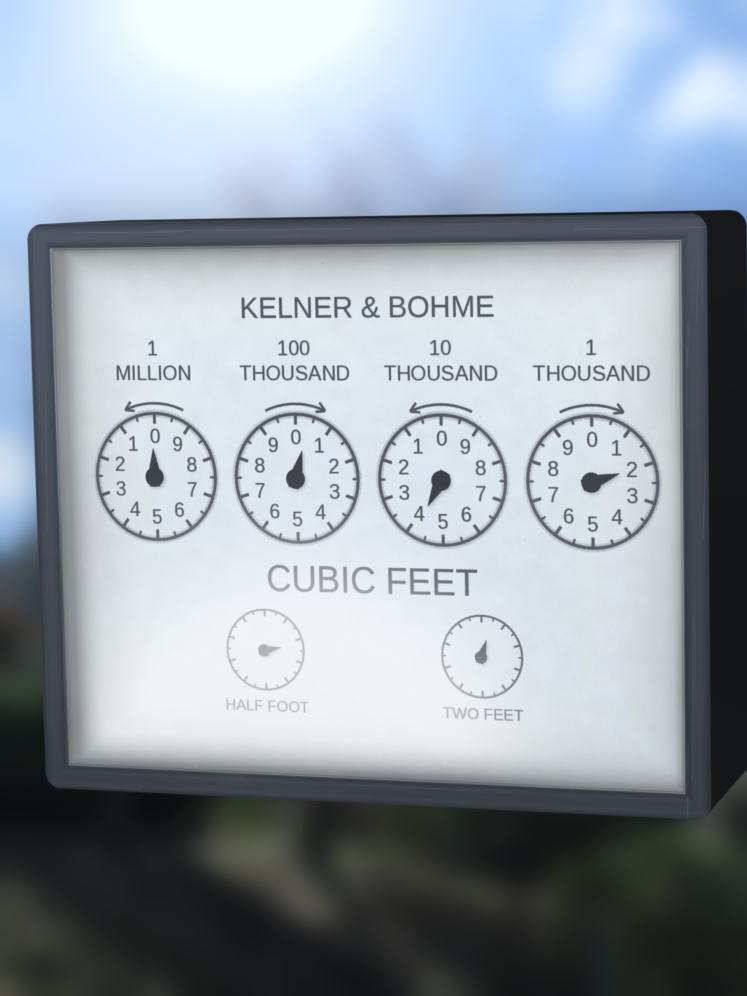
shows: value=4200 unit=ft³
